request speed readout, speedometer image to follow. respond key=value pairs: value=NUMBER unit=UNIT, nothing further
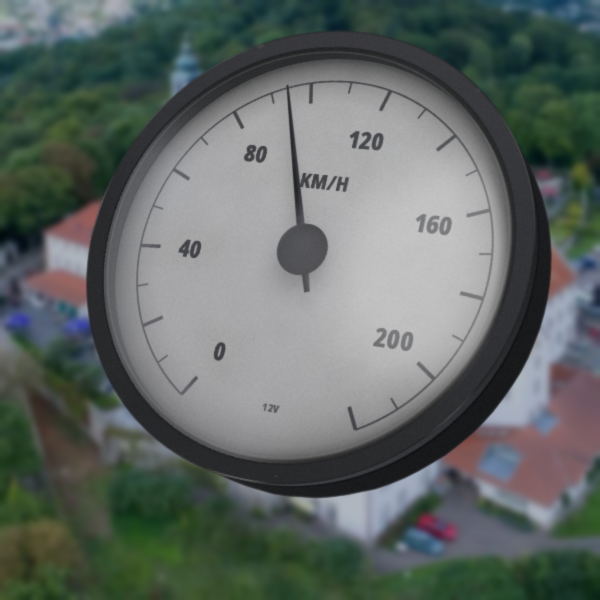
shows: value=95 unit=km/h
